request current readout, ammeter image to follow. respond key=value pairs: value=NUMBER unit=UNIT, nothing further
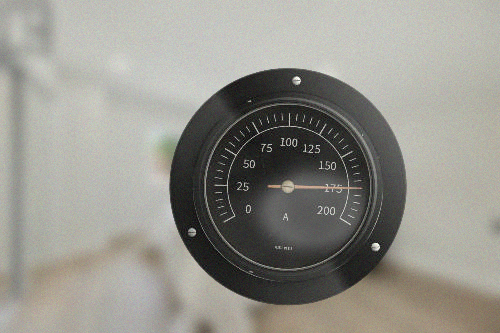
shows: value=175 unit=A
